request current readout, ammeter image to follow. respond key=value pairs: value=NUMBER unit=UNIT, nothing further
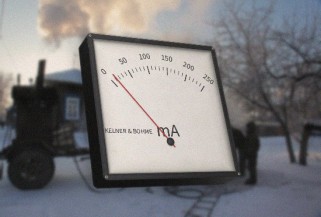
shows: value=10 unit=mA
